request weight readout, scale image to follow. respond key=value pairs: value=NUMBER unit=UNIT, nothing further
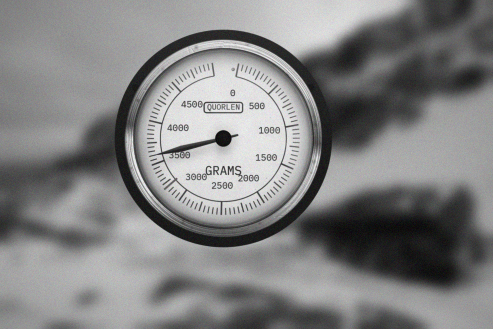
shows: value=3600 unit=g
